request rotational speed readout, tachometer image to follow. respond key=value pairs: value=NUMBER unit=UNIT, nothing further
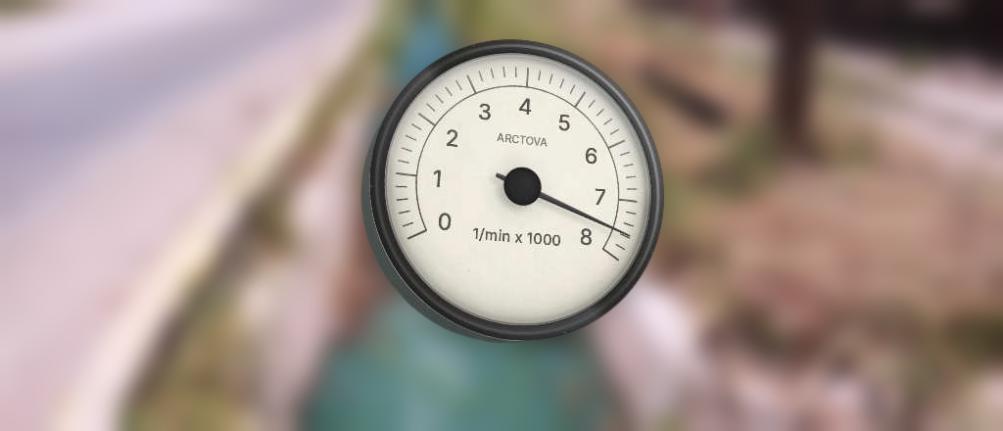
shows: value=7600 unit=rpm
